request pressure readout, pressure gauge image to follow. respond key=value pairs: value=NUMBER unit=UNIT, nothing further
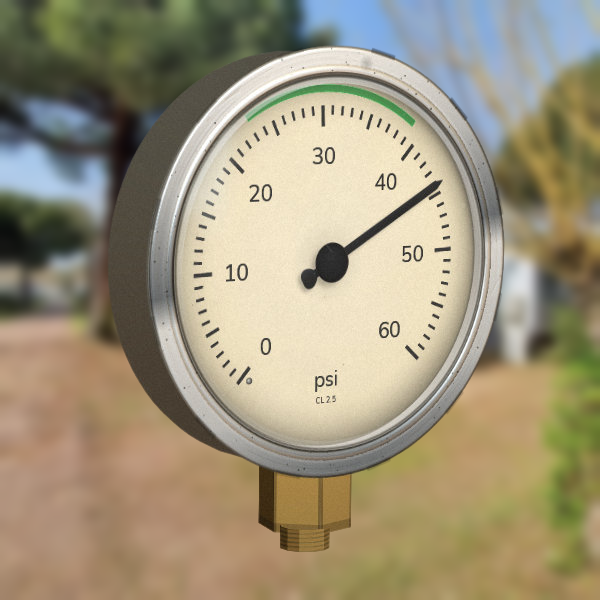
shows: value=44 unit=psi
